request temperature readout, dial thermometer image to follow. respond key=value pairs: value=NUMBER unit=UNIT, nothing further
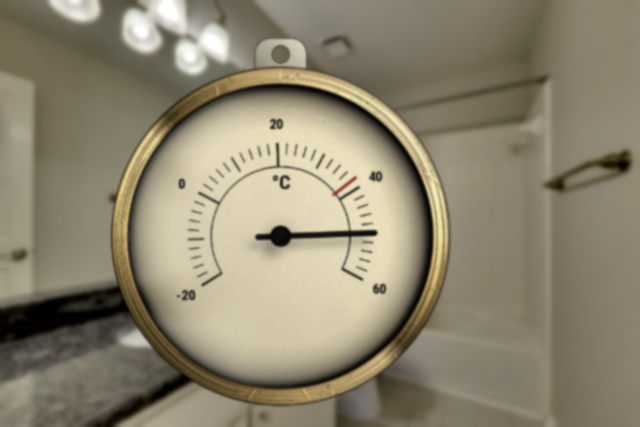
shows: value=50 unit=°C
